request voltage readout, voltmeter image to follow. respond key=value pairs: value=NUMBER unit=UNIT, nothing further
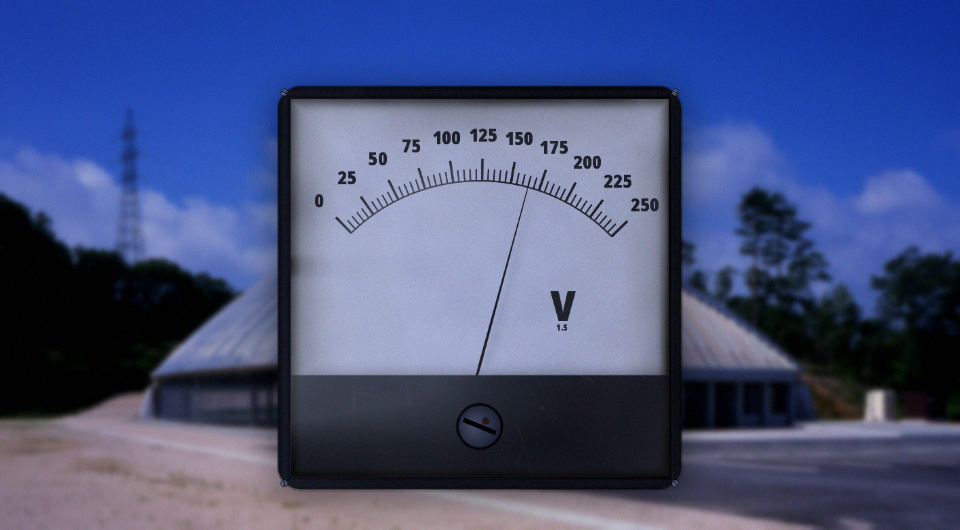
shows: value=165 unit=V
